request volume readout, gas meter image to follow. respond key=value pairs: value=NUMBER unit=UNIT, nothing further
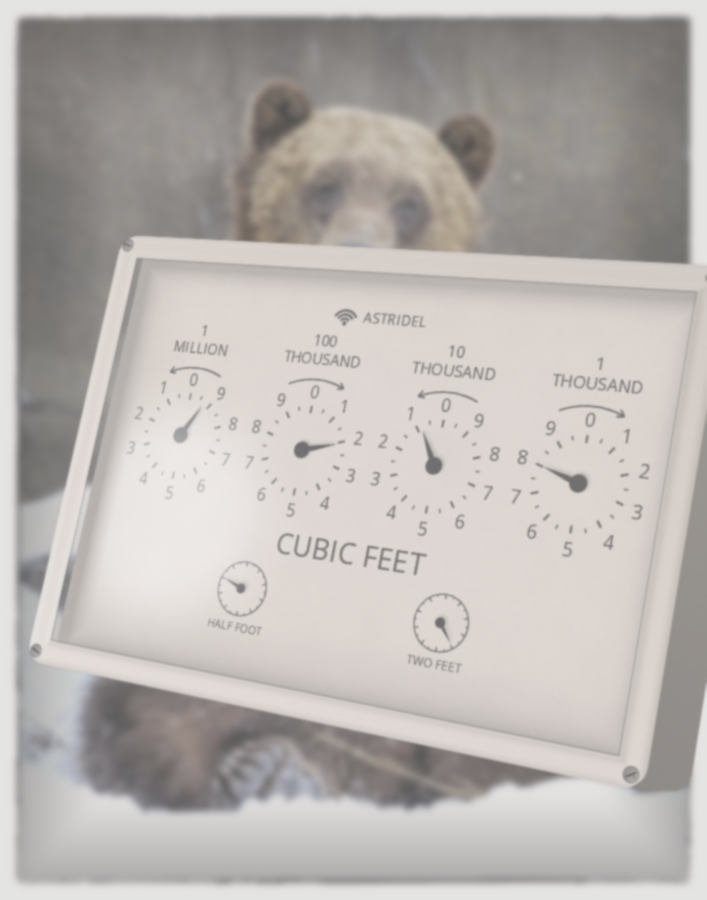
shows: value=920800 unit=ft³
